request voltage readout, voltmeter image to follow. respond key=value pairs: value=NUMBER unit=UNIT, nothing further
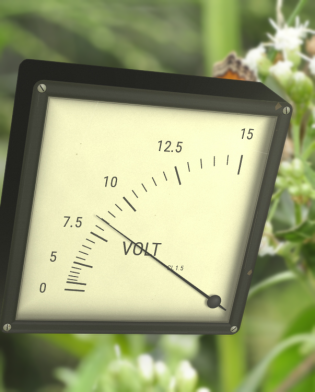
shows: value=8.5 unit=V
